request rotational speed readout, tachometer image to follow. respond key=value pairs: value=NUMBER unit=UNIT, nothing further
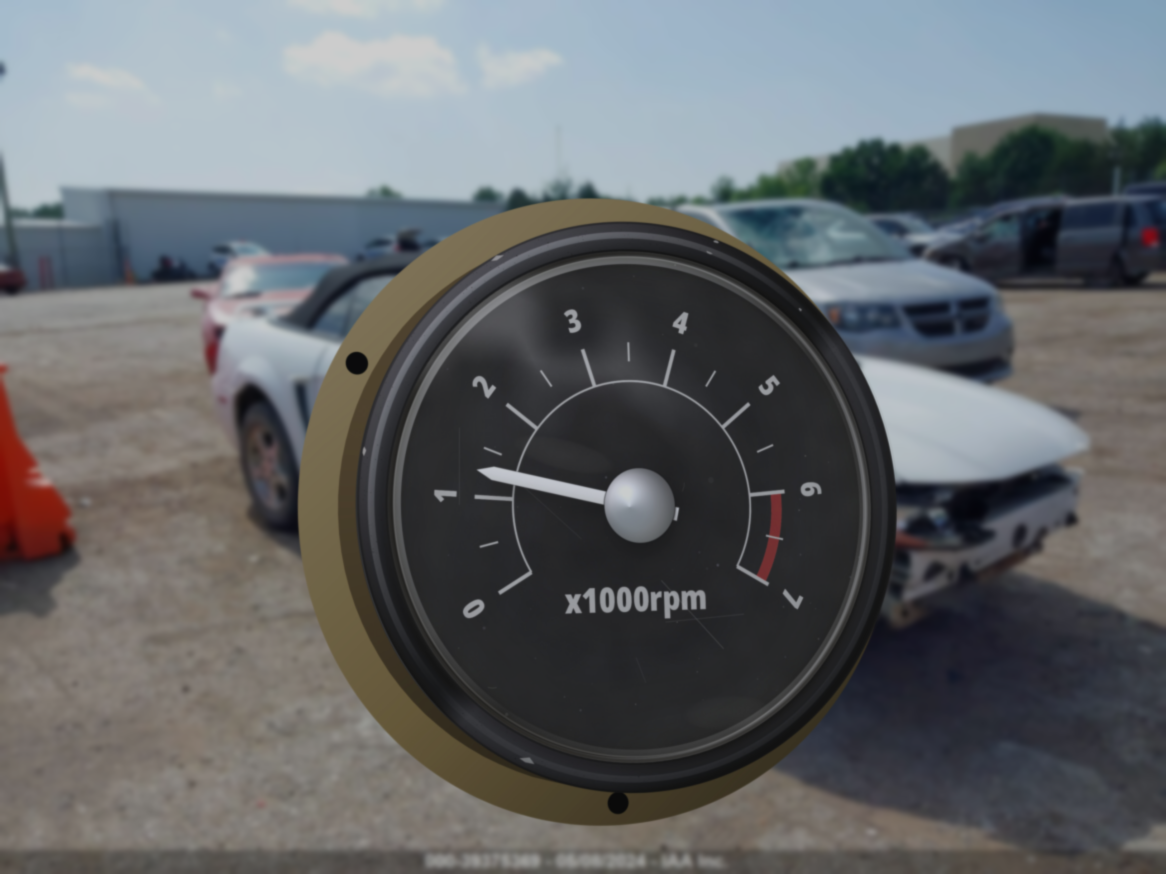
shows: value=1250 unit=rpm
